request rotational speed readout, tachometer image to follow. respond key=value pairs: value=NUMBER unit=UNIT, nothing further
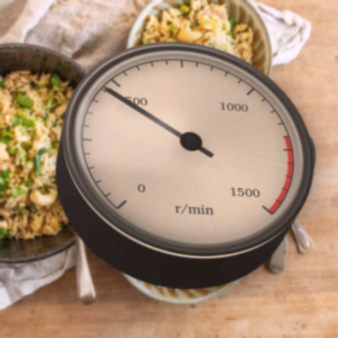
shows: value=450 unit=rpm
